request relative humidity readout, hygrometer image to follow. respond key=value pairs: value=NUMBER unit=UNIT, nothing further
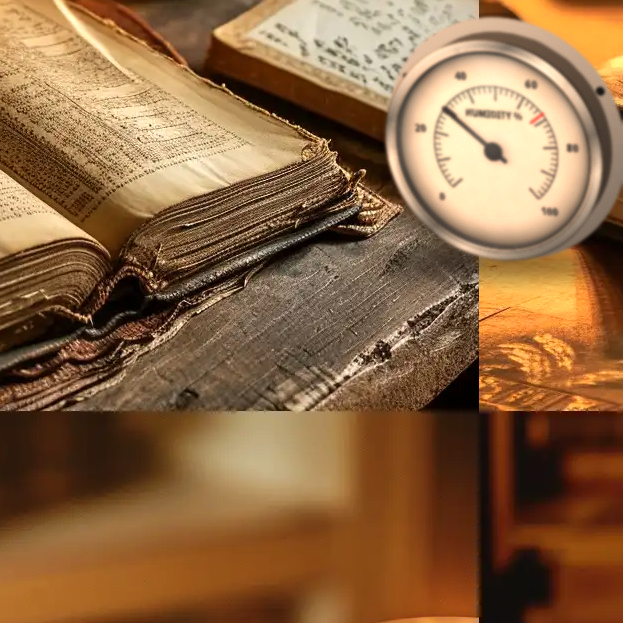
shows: value=30 unit=%
